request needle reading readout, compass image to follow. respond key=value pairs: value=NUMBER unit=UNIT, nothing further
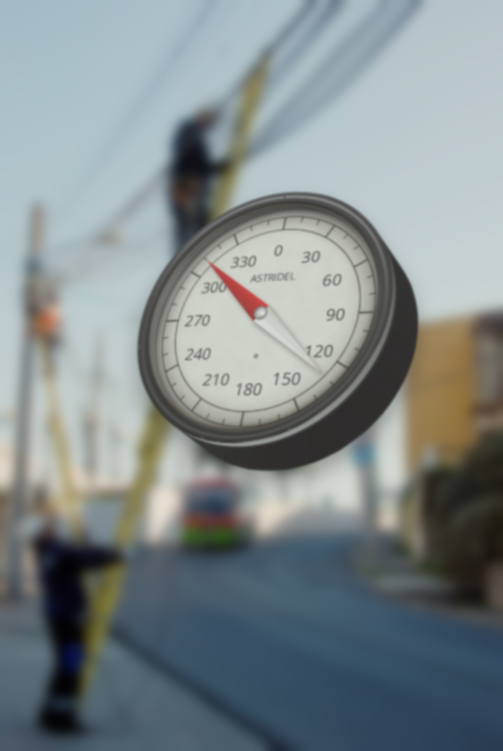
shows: value=310 unit=°
